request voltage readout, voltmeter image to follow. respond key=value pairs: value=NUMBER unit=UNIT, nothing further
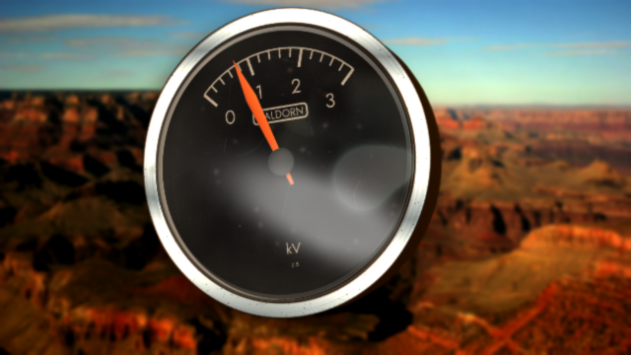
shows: value=0.8 unit=kV
